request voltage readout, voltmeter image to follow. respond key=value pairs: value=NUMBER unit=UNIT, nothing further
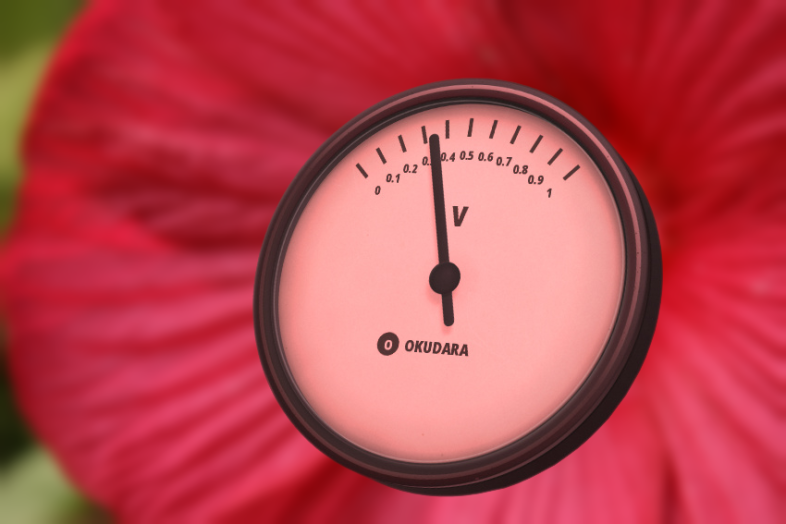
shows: value=0.35 unit=V
